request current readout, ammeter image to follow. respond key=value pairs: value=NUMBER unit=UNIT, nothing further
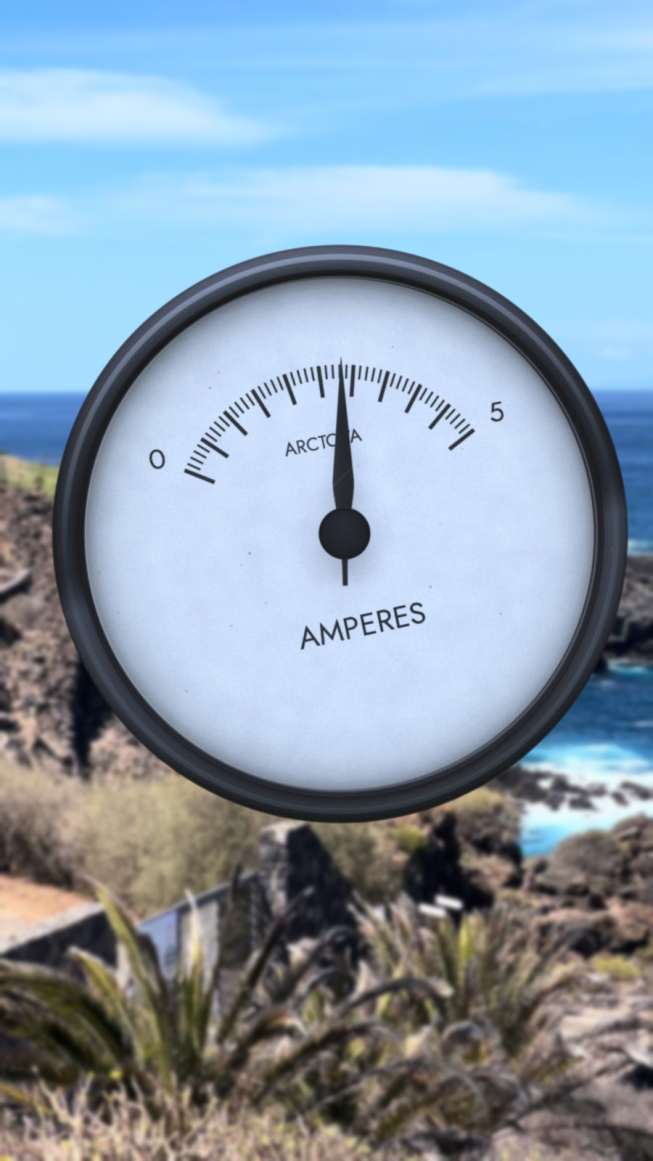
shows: value=2.8 unit=A
